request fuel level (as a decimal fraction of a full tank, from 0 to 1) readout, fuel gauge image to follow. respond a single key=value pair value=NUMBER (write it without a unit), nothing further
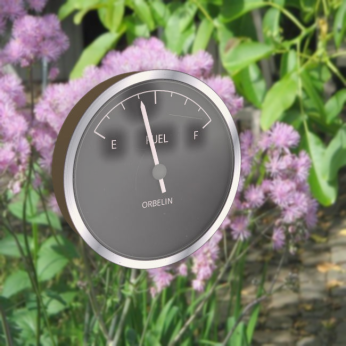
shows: value=0.375
